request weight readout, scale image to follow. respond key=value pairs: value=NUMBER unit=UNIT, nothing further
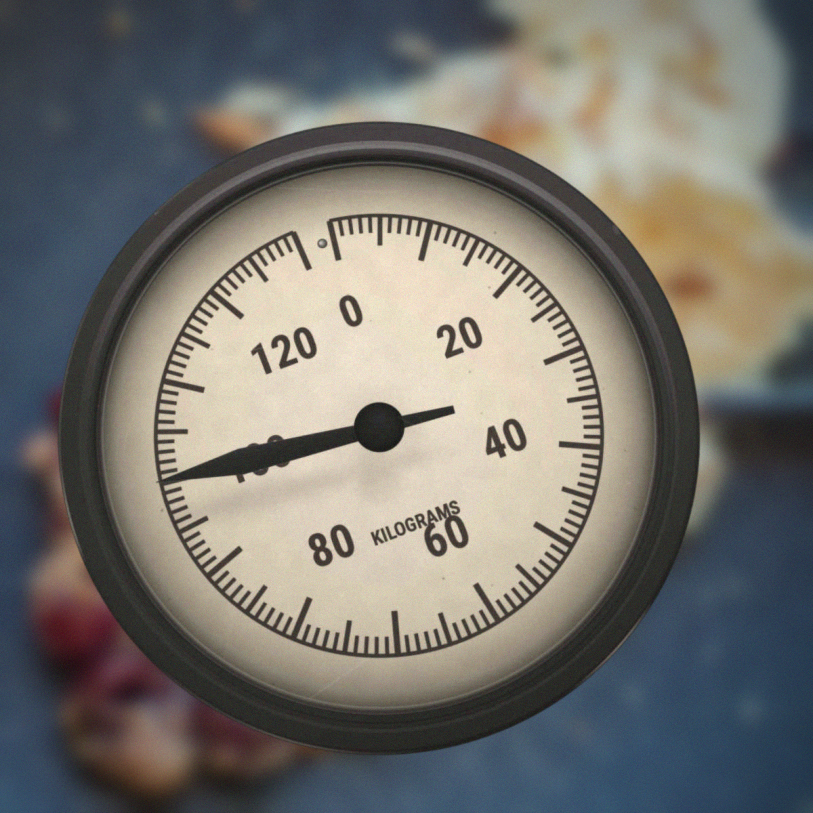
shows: value=100 unit=kg
